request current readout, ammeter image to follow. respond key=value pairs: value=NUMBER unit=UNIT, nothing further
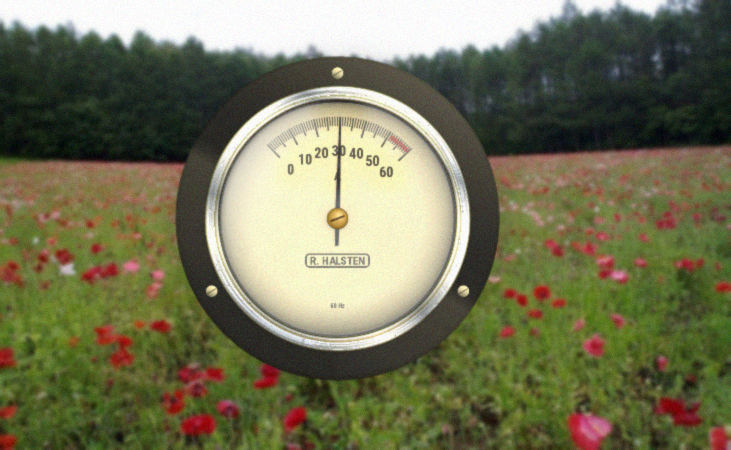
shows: value=30 unit=A
